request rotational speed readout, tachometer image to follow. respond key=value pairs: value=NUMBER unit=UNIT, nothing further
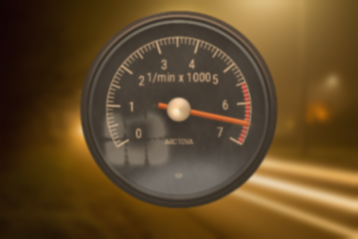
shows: value=6500 unit=rpm
